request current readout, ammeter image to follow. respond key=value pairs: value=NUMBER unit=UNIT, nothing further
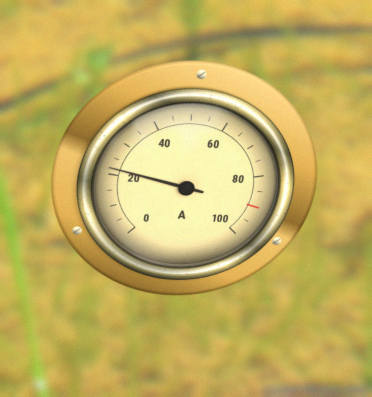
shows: value=22.5 unit=A
